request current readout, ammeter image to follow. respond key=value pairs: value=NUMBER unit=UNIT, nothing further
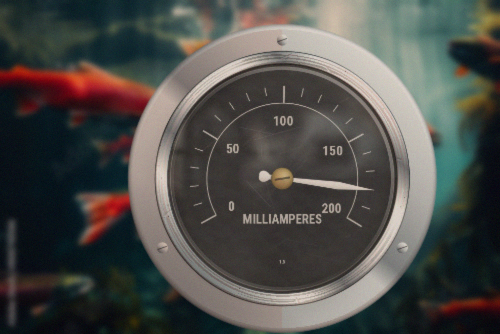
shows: value=180 unit=mA
